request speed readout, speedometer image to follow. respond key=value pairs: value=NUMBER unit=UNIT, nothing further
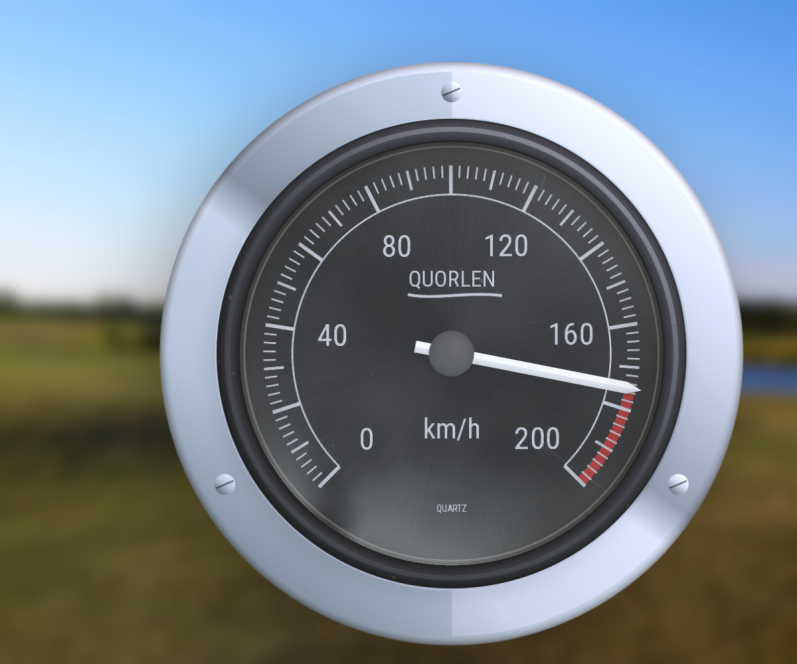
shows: value=175 unit=km/h
